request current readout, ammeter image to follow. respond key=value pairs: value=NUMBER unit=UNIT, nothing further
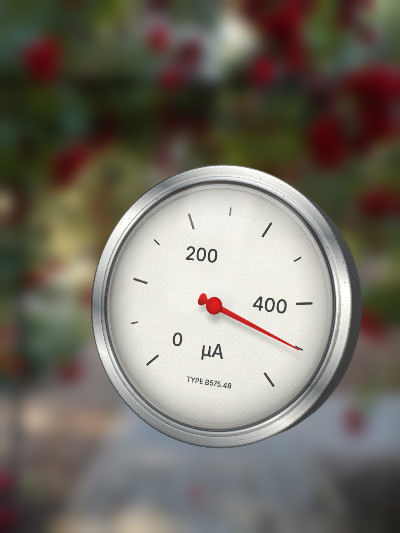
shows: value=450 unit=µA
